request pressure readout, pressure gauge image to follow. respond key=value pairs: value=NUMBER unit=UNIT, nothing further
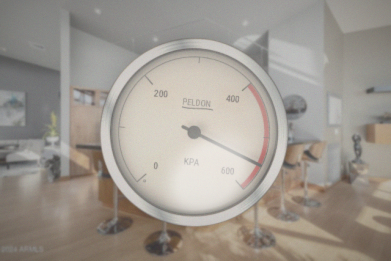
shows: value=550 unit=kPa
